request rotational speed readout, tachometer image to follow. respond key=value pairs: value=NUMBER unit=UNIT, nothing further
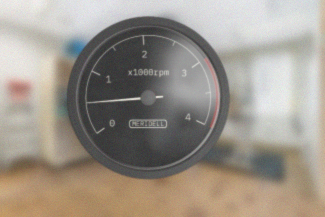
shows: value=500 unit=rpm
